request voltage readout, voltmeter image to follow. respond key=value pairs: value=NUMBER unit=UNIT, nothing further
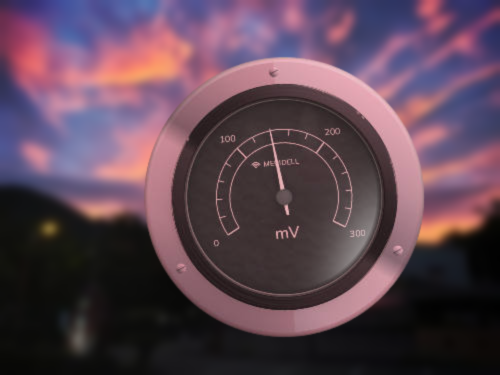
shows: value=140 unit=mV
